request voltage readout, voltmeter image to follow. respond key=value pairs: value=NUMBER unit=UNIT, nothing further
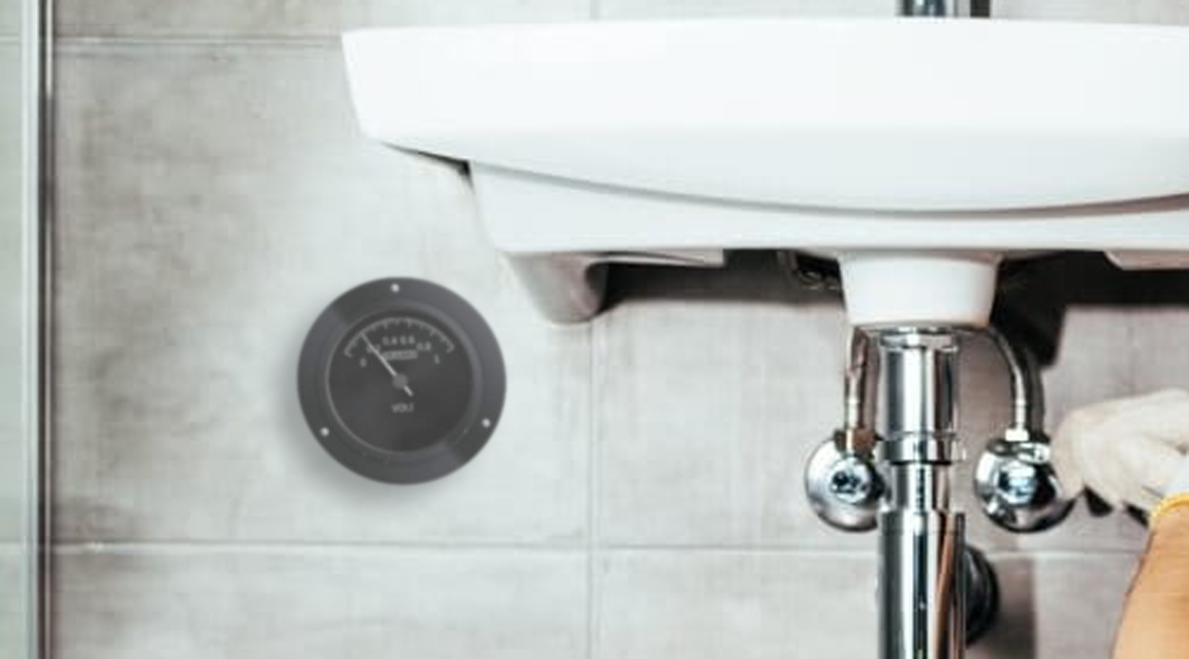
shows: value=0.2 unit=V
